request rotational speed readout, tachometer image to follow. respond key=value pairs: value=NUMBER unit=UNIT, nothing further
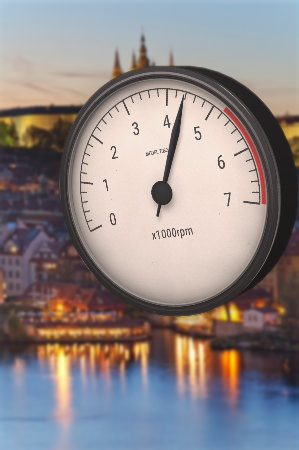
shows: value=4400 unit=rpm
